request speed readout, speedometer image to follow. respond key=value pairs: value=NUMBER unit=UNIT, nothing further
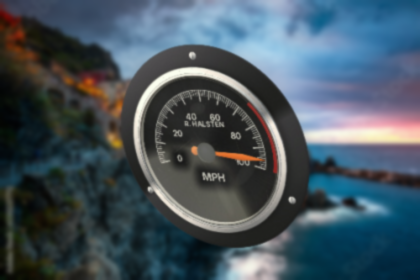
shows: value=95 unit=mph
